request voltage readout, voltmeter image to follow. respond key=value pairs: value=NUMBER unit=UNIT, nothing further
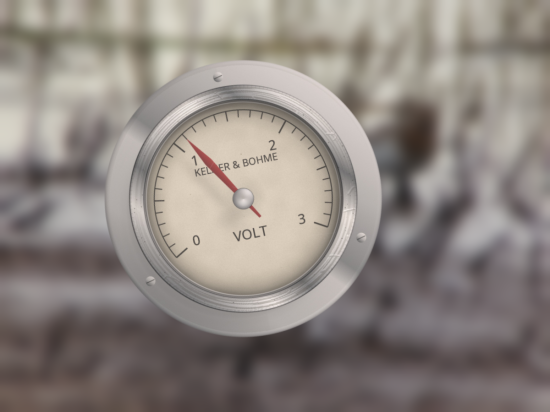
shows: value=1.1 unit=V
